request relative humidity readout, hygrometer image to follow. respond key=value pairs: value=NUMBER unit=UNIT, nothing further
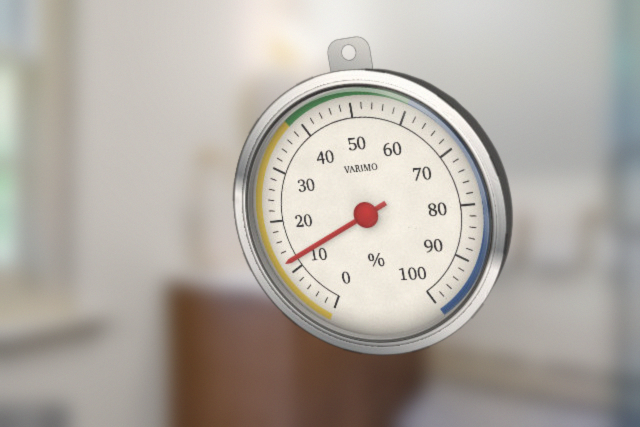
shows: value=12 unit=%
